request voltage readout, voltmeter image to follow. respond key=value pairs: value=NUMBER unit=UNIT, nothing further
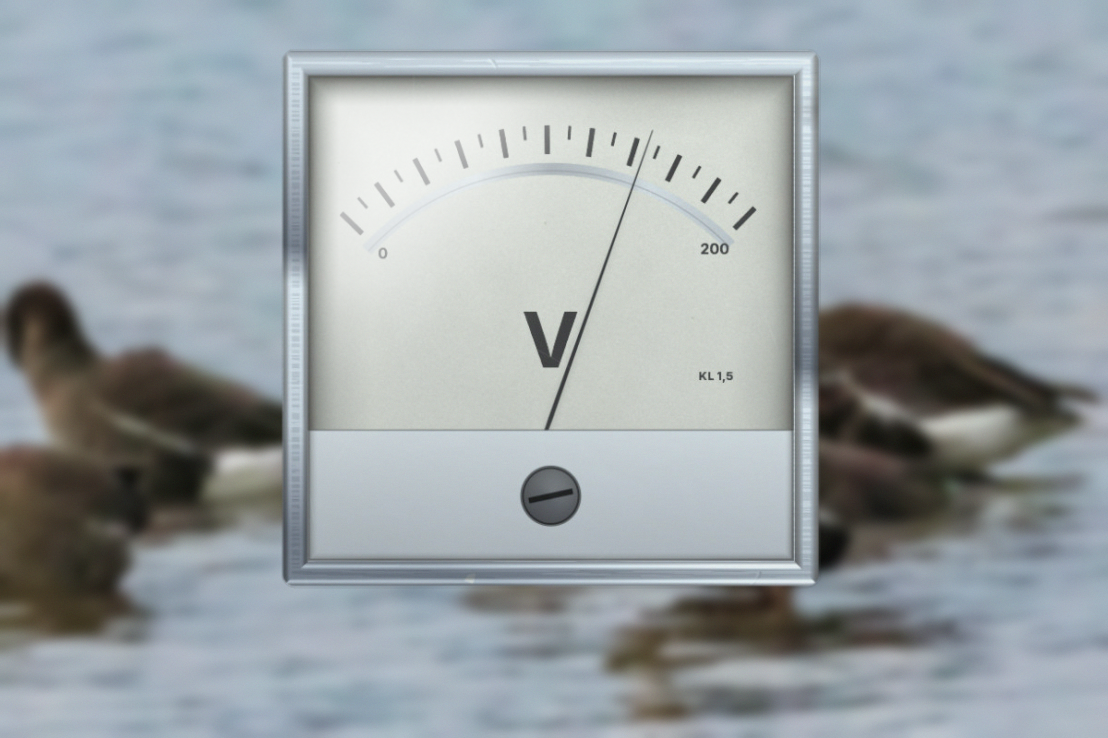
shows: value=145 unit=V
